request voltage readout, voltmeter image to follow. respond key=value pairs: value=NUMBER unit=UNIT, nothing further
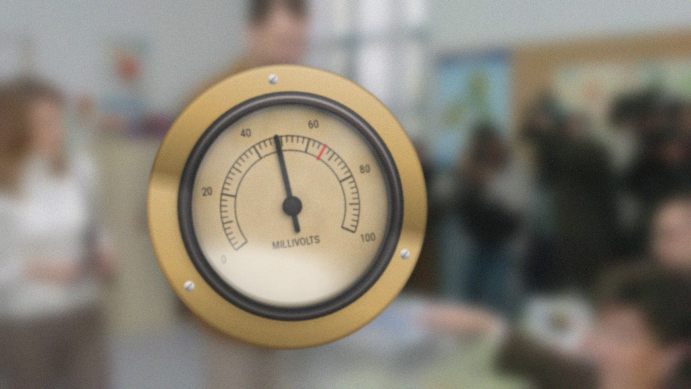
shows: value=48 unit=mV
